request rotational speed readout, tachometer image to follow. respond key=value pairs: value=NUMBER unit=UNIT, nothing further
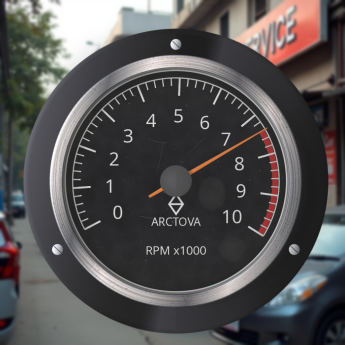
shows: value=7400 unit=rpm
